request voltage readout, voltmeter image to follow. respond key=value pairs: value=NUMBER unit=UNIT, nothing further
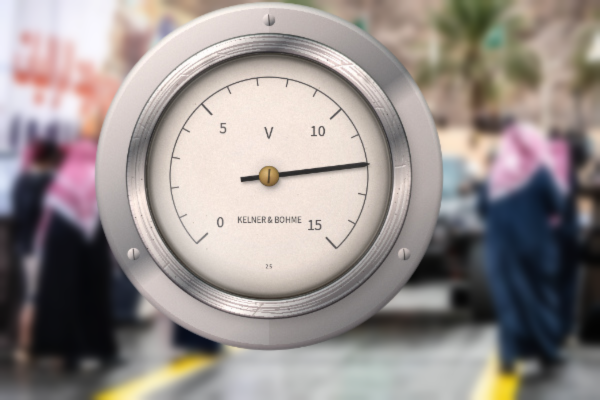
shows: value=12 unit=V
